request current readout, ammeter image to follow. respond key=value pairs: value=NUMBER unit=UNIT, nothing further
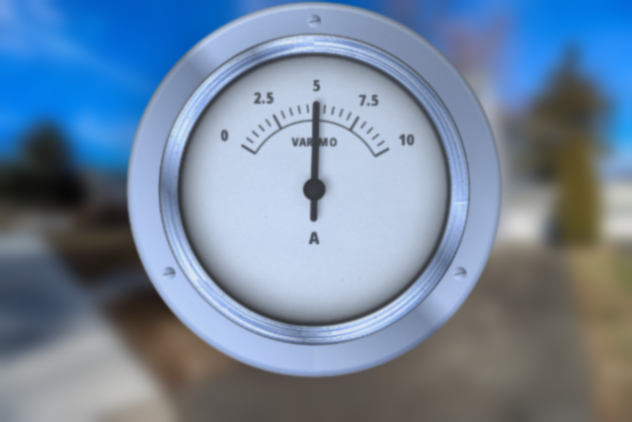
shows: value=5 unit=A
